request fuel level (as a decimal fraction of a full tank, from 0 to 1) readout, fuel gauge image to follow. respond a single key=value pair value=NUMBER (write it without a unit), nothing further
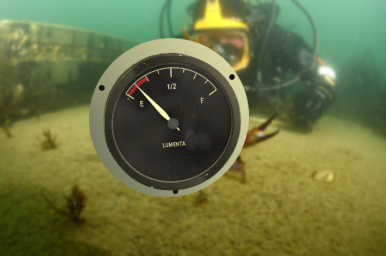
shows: value=0.125
